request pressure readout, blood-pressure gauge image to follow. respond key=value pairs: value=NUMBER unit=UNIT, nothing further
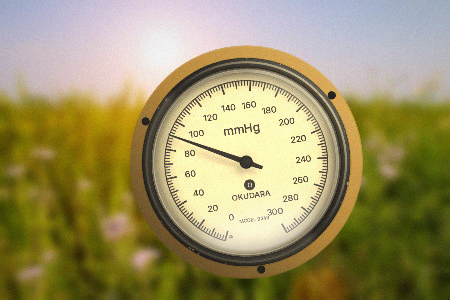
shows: value=90 unit=mmHg
